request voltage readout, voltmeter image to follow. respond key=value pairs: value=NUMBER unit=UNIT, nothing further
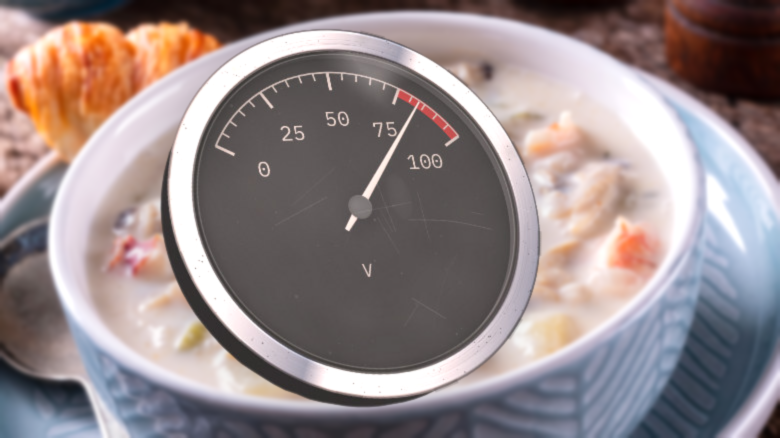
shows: value=82.5 unit=V
